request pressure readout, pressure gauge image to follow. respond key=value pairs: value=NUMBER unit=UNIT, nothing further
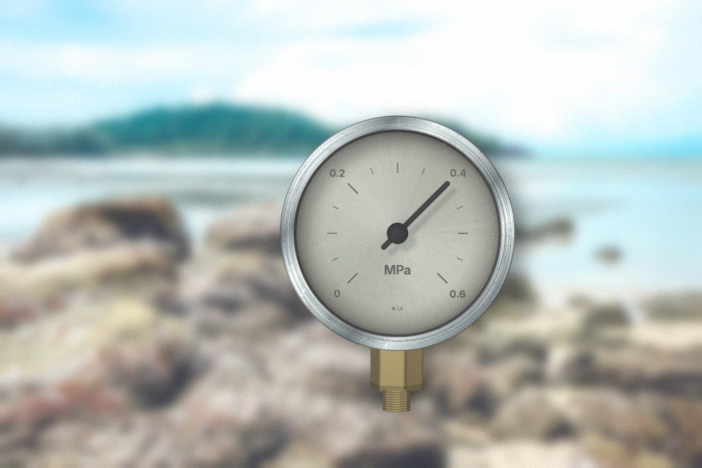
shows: value=0.4 unit=MPa
